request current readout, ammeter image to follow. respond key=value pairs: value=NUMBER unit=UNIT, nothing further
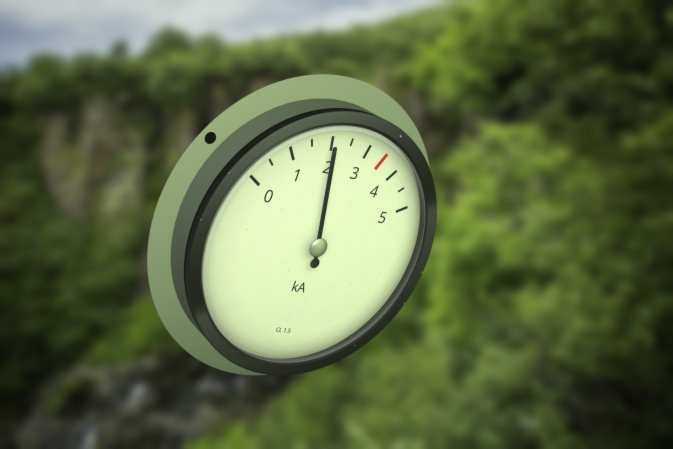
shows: value=2 unit=kA
